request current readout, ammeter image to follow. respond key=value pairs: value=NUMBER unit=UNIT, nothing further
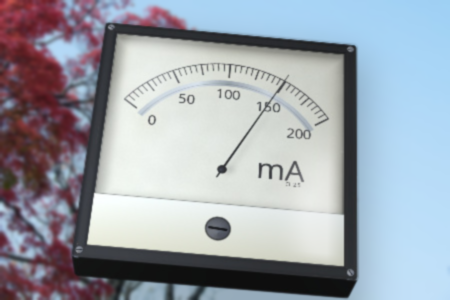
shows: value=150 unit=mA
